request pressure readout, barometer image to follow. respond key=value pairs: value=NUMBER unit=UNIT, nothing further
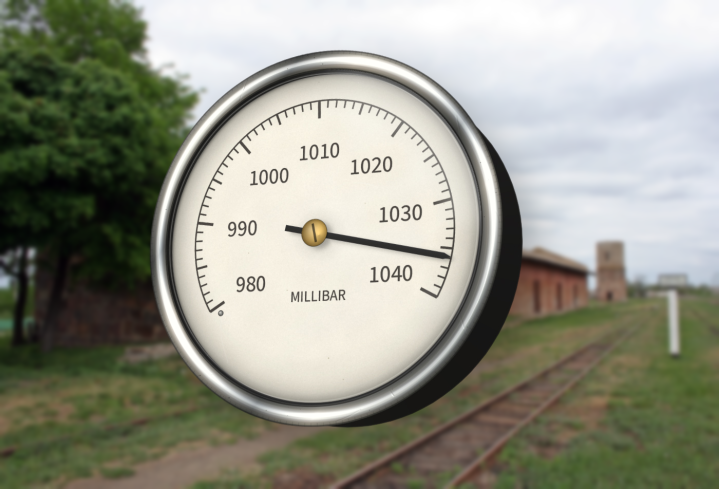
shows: value=1036 unit=mbar
